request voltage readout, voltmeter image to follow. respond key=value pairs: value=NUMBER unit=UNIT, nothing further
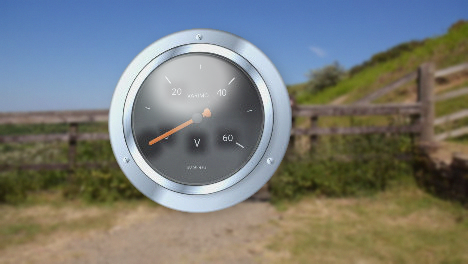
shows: value=0 unit=V
